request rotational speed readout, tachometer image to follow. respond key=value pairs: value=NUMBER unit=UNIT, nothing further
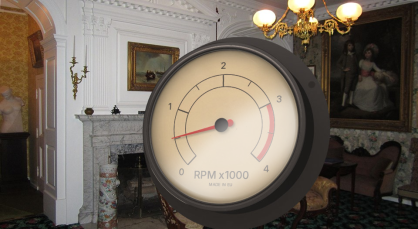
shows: value=500 unit=rpm
